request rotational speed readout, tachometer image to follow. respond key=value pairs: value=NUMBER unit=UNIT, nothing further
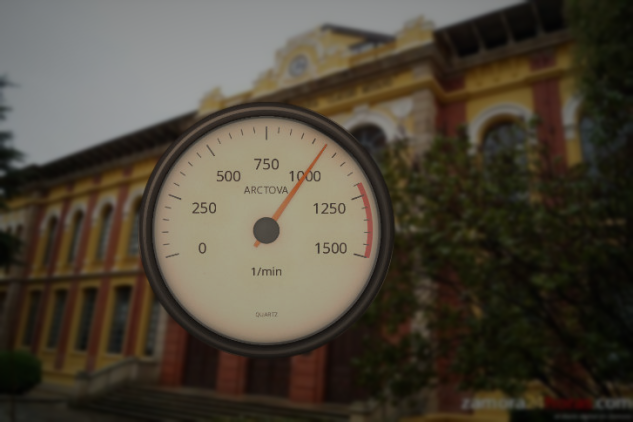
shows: value=1000 unit=rpm
